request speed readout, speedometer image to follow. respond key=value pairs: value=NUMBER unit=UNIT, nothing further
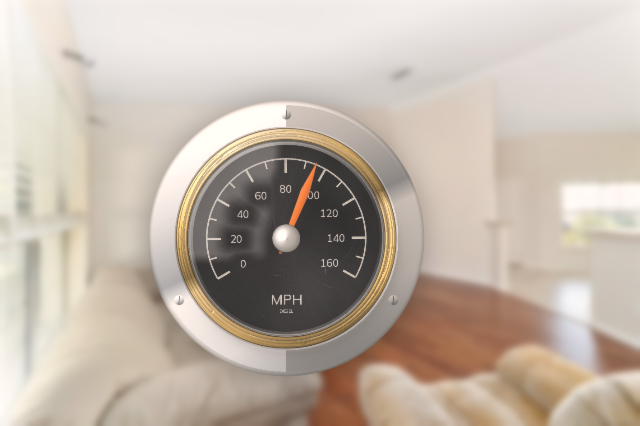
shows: value=95 unit=mph
